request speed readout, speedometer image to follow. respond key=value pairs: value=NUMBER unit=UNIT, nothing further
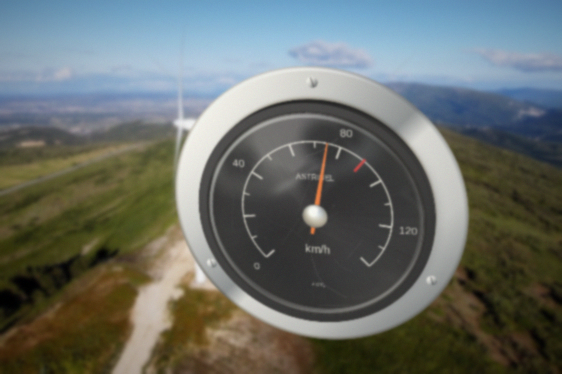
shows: value=75 unit=km/h
